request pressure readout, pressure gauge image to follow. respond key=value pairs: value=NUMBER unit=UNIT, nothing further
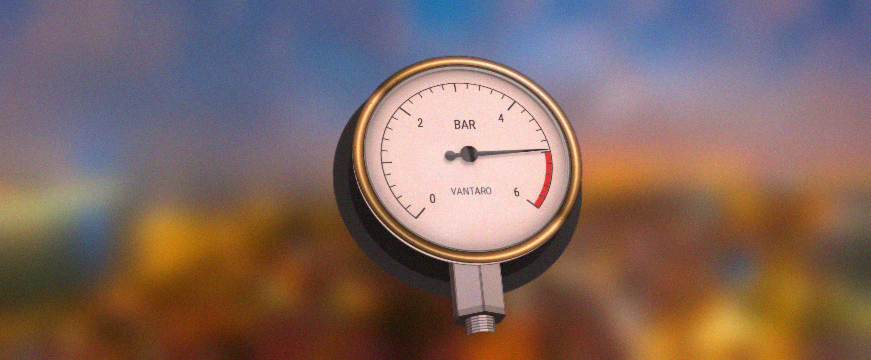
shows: value=5 unit=bar
